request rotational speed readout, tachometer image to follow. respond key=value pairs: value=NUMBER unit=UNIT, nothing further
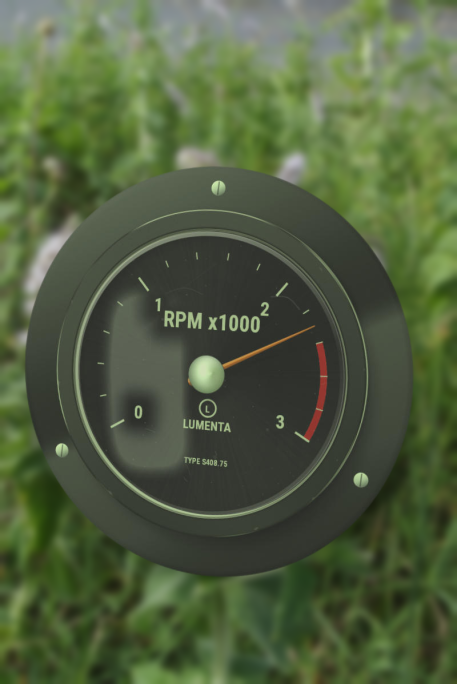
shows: value=2300 unit=rpm
